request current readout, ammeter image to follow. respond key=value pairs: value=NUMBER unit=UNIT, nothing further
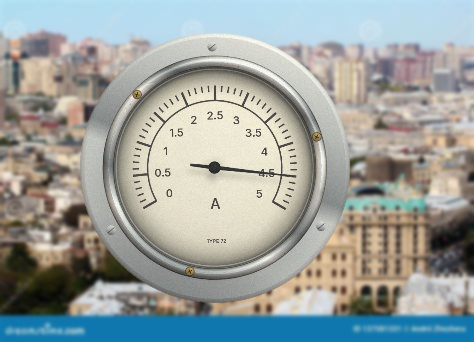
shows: value=4.5 unit=A
